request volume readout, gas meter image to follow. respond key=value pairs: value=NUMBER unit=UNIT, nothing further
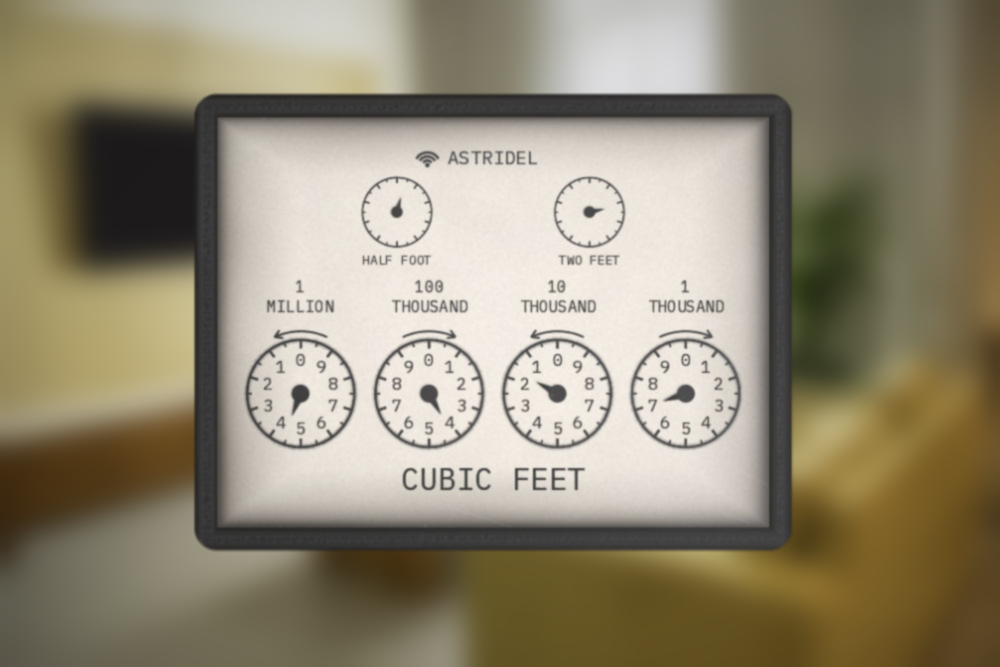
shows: value=441700 unit=ft³
